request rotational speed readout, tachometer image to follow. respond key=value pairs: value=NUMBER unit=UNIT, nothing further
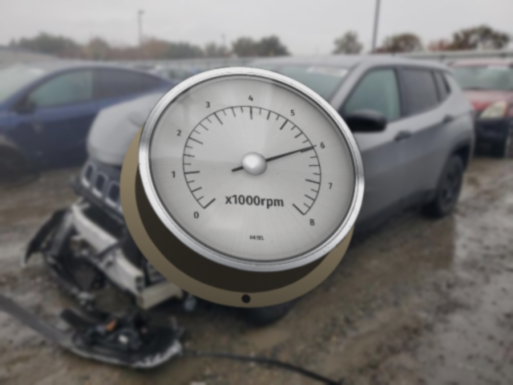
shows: value=6000 unit=rpm
